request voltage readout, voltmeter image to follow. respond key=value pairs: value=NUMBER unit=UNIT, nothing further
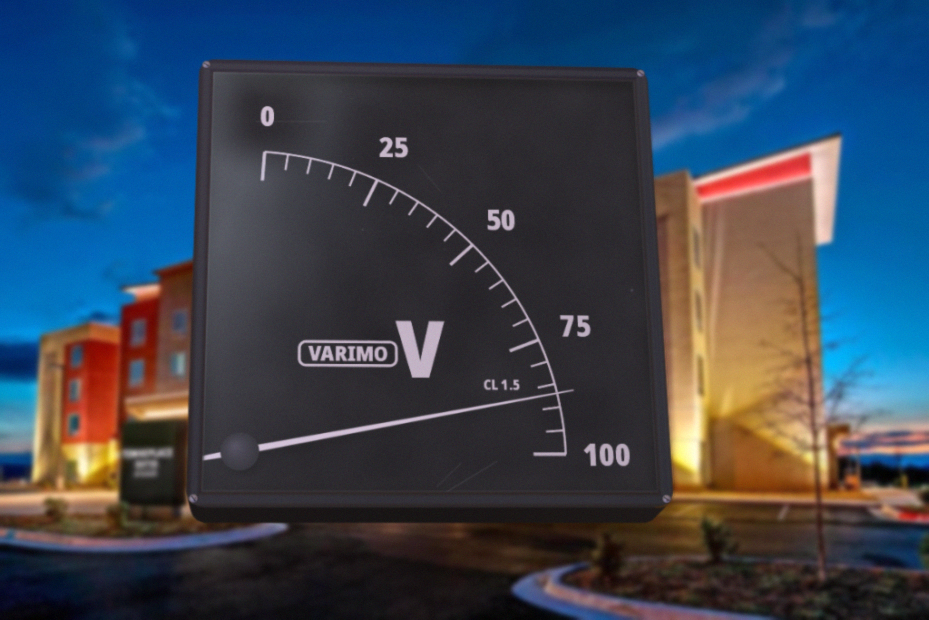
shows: value=87.5 unit=V
